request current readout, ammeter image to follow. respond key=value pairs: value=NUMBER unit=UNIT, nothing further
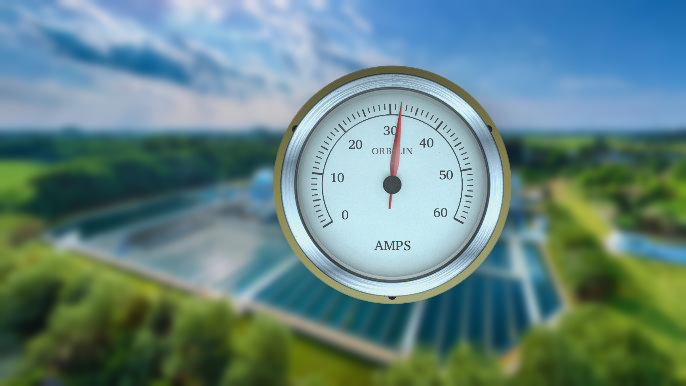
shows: value=32 unit=A
